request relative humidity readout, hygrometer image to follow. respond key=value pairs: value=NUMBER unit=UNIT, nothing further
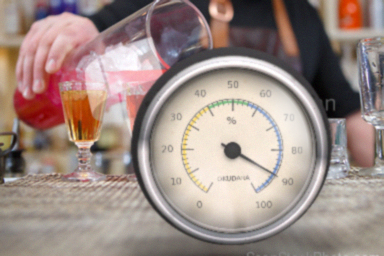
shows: value=90 unit=%
